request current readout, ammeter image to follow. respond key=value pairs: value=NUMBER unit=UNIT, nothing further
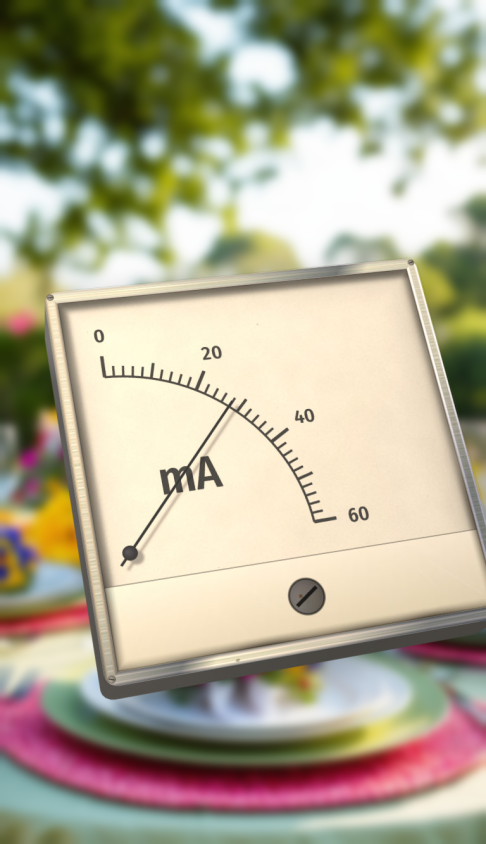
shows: value=28 unit=mA
